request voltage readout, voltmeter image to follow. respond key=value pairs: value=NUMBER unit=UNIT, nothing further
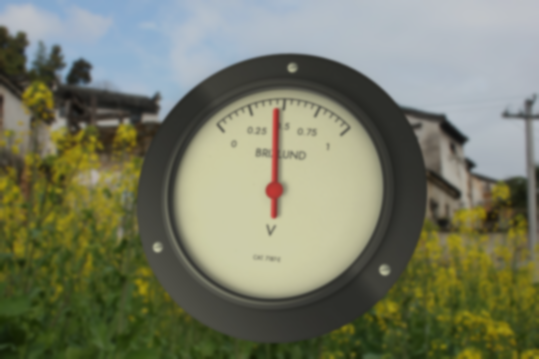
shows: value=0.45 unit=V
